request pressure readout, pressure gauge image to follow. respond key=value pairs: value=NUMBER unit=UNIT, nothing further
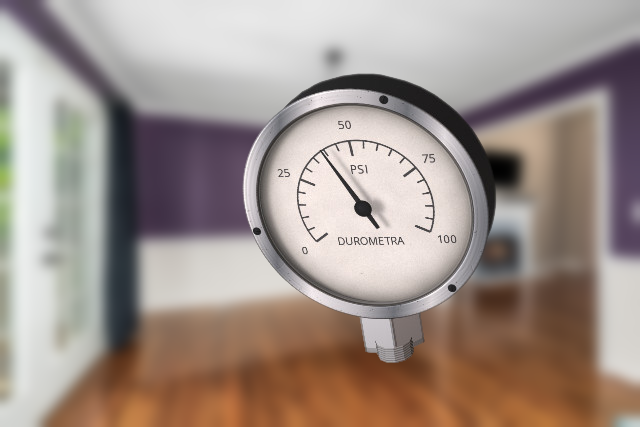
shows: value=40 unit=psi
